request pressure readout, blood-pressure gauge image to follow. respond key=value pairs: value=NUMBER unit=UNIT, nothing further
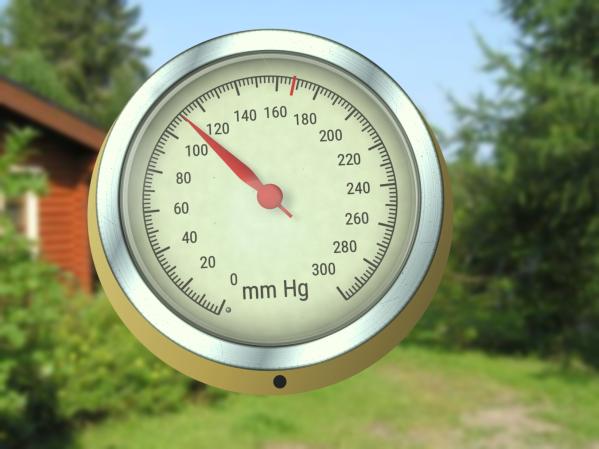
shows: value=110 unit=mmHg
